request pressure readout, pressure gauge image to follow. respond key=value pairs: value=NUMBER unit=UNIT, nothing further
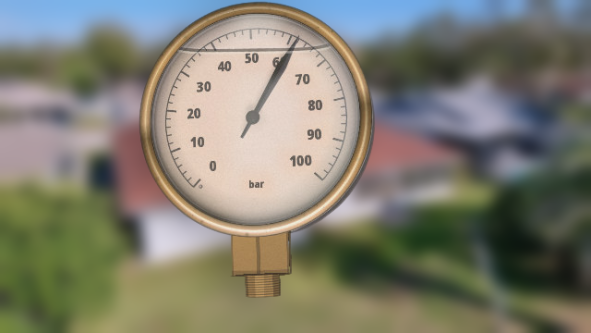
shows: value=62 unit=bar
